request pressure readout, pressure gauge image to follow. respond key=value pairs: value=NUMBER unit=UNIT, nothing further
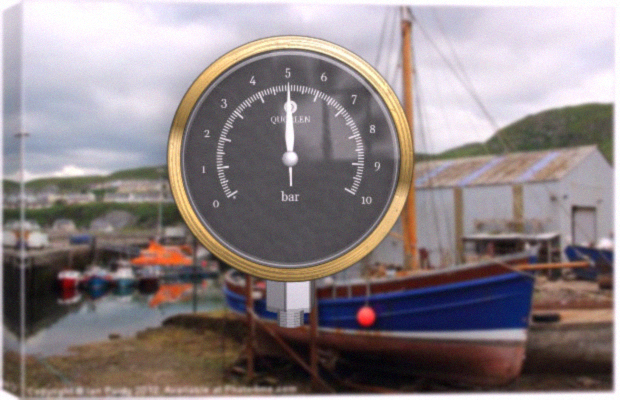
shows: value=5 unit=bar
